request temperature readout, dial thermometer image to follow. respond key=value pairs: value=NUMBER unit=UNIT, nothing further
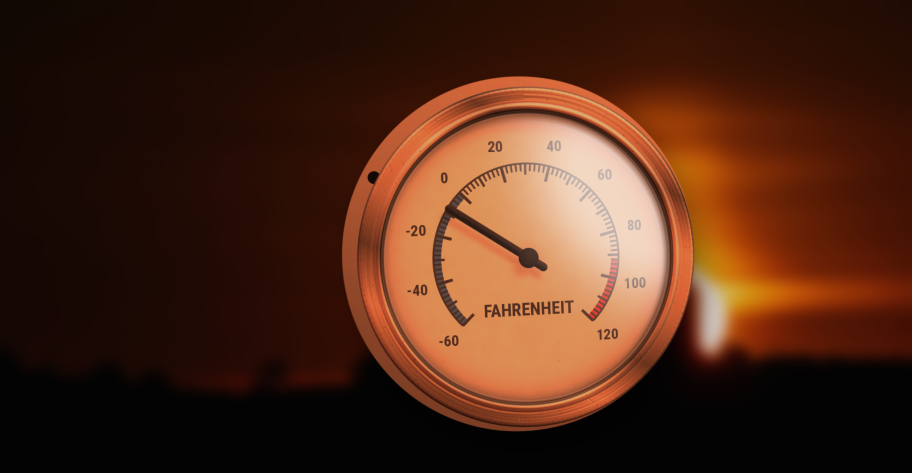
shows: value=-8 unit=°F
